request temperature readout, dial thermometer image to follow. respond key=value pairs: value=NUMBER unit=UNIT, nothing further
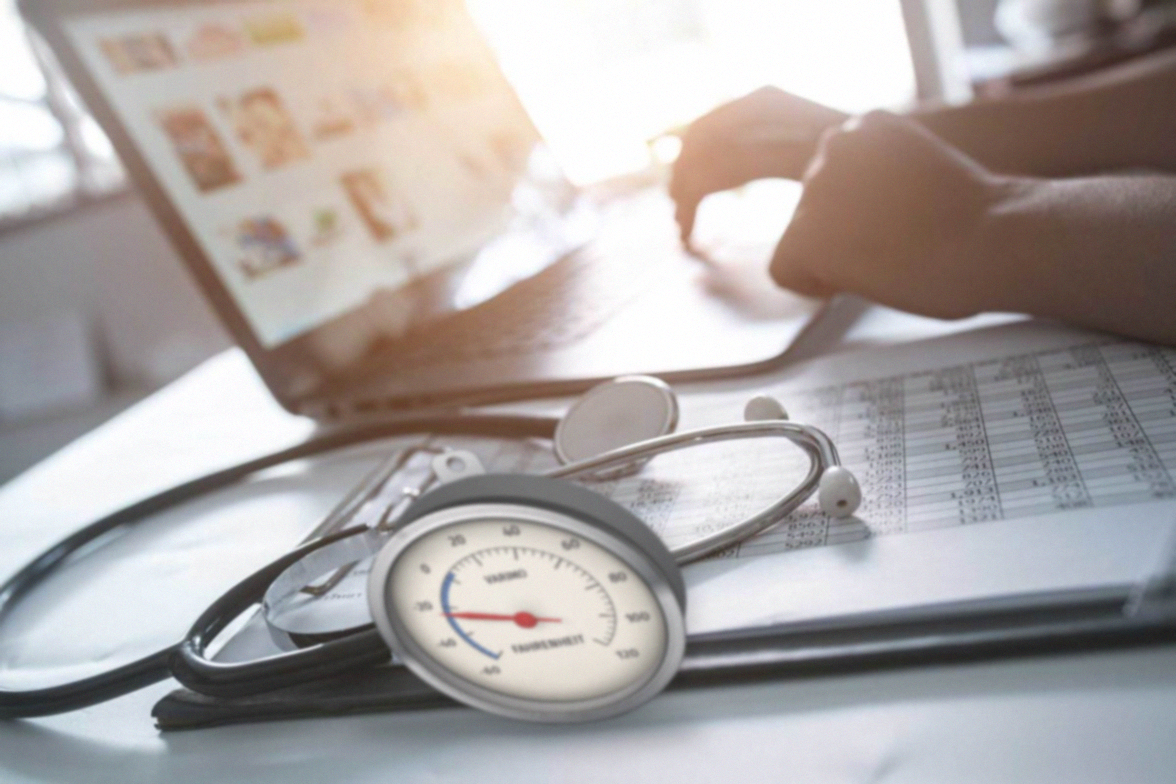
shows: value=-20 unit=°F
